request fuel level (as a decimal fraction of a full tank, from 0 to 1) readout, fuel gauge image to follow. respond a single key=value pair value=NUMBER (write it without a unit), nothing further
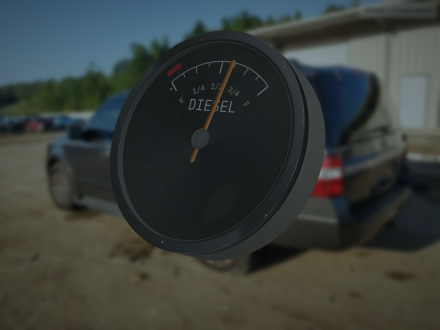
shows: value=0.625
